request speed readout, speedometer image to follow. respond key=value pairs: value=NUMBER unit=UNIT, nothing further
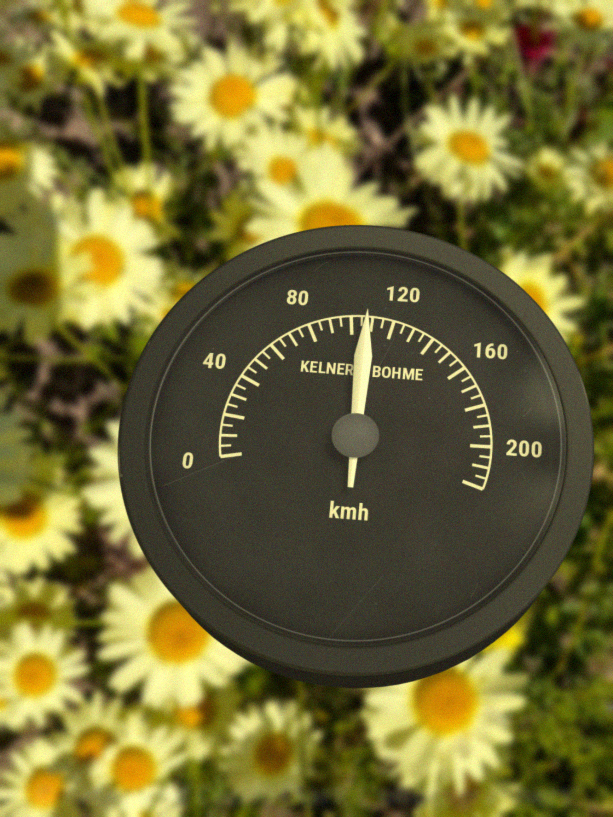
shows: value=107.5 unit=km/h
